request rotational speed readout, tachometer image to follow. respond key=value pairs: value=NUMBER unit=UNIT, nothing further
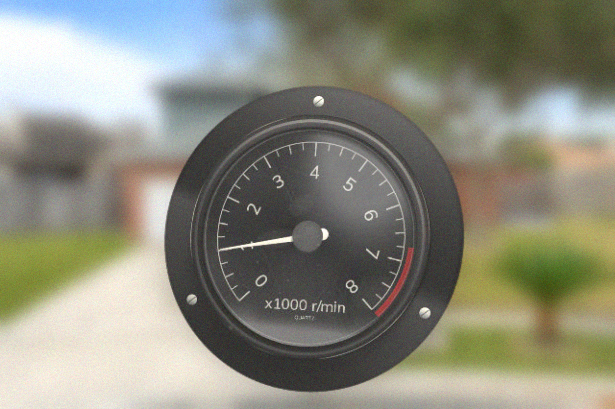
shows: value=1000 unit=rpm
